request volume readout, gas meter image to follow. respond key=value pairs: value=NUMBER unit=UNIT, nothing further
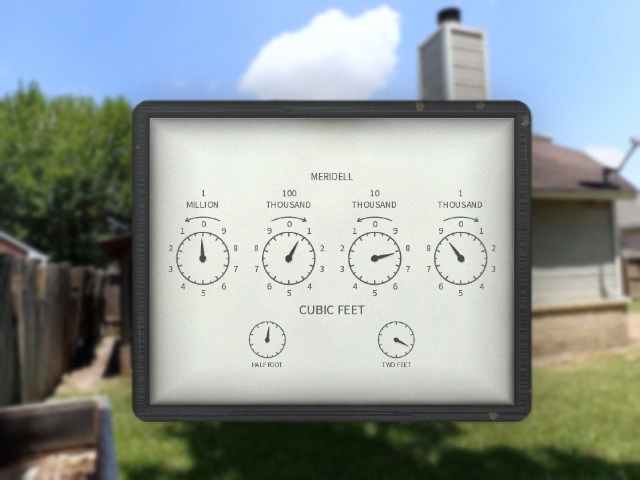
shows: value=7900 unit=ft³
